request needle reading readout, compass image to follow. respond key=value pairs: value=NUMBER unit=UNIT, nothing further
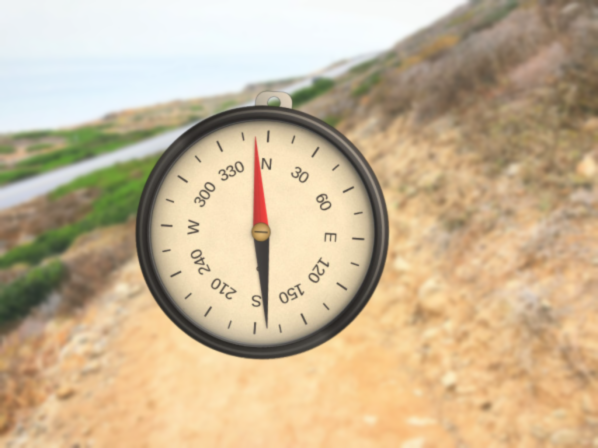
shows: value=352.5 unit=°
